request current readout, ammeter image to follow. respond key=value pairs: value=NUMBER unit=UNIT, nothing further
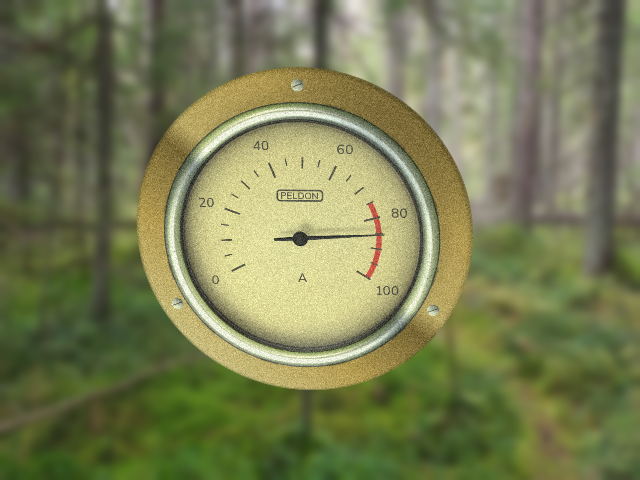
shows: value=85 unit=A
